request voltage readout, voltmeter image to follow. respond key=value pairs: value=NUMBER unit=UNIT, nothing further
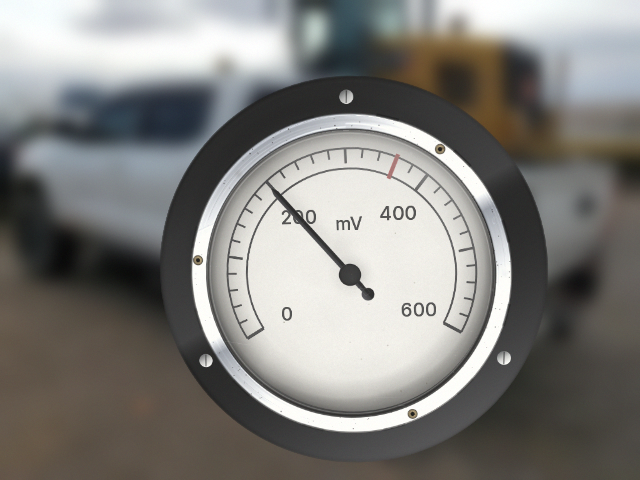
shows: value=200 unit=mV
